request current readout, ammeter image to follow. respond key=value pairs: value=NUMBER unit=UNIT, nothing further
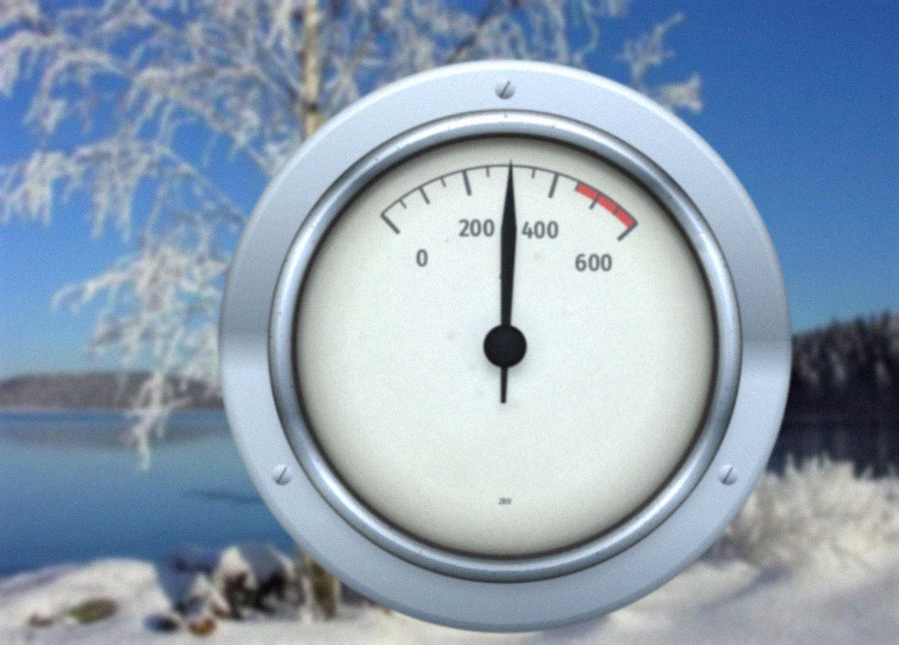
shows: value=300 unit=A
